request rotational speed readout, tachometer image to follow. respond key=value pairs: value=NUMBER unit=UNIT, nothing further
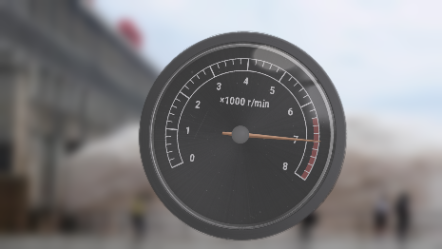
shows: value=7000 unit=rpm
